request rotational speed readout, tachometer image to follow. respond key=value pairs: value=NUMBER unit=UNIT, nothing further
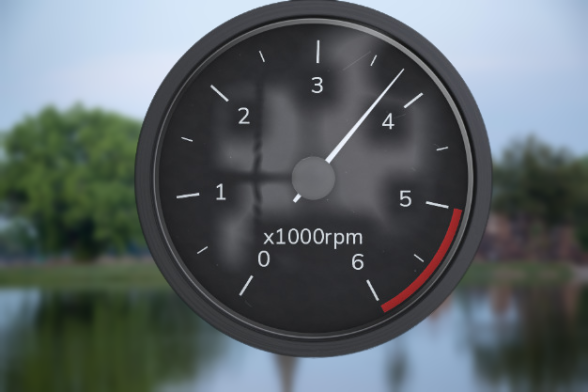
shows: value=3750 unit=rpm
